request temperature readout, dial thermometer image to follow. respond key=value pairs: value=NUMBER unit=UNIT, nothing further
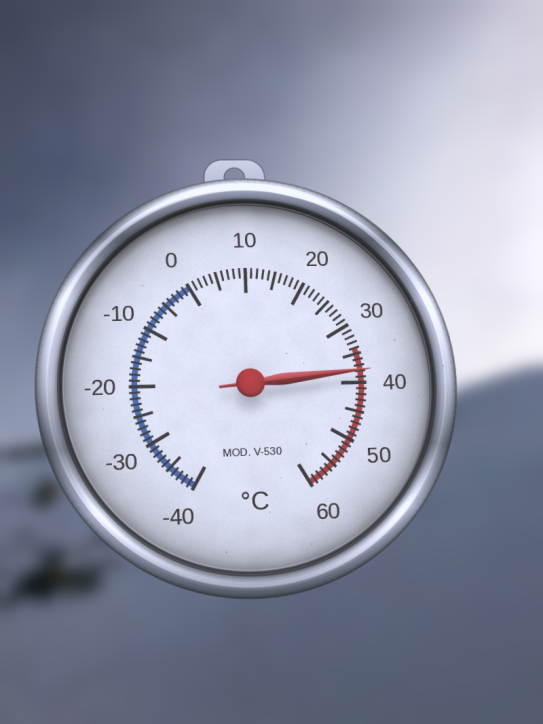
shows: value=38 unit=°C
